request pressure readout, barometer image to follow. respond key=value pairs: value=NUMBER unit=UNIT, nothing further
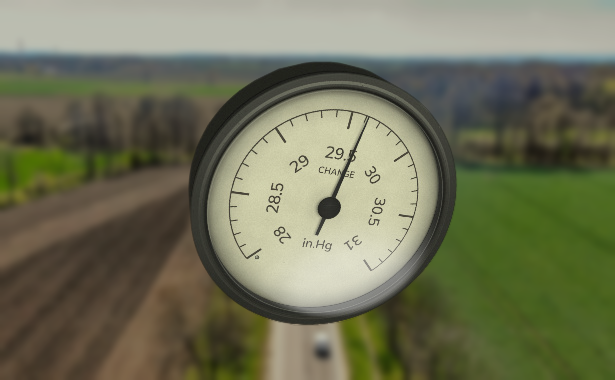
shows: value=29.6 unit=inHg
